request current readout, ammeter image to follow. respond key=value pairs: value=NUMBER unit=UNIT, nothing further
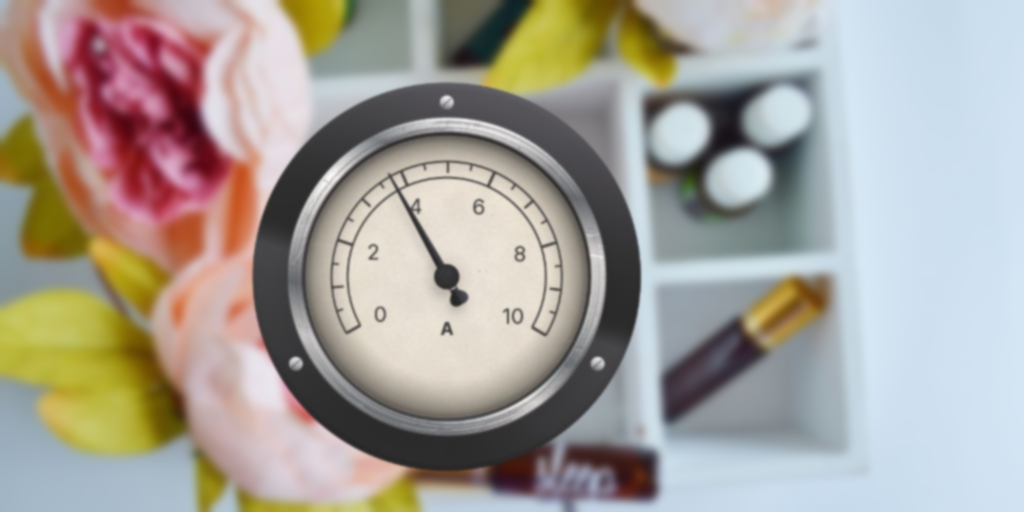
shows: value=3.75 unit=A
